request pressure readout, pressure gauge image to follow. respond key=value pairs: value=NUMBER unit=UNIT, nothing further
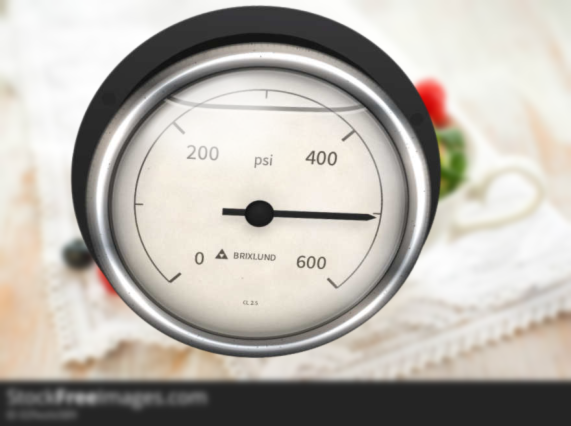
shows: value=500 unit=psi
